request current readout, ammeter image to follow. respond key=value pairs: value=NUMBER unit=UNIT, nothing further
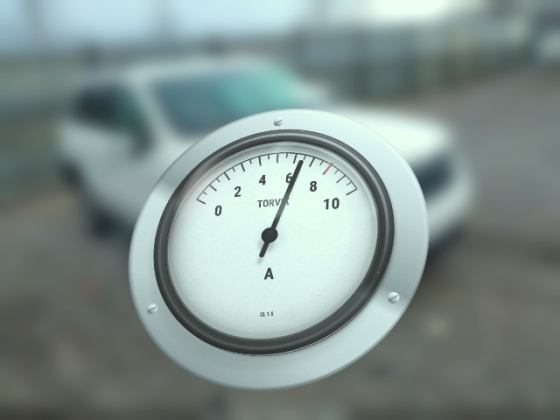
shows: value=6.5 unit=A
